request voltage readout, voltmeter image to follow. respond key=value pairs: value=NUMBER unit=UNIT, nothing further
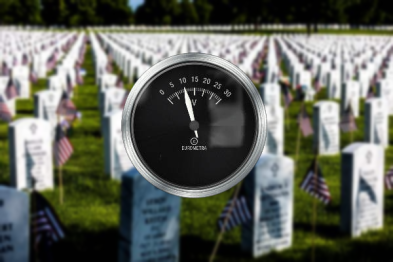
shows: value=10 unit=V
